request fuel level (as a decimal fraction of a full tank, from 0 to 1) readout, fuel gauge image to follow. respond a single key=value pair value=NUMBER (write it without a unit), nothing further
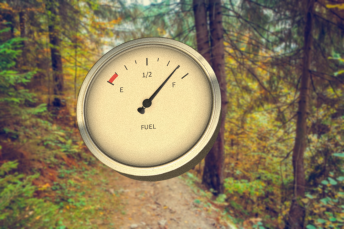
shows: value=0.875
